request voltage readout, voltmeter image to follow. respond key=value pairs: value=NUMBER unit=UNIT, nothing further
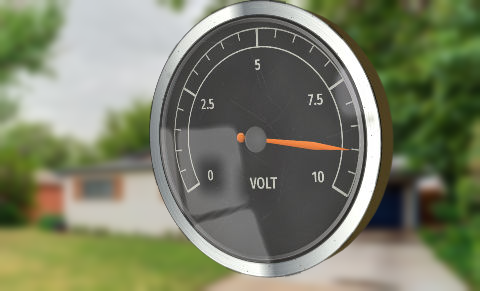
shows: value=9 unit=V
